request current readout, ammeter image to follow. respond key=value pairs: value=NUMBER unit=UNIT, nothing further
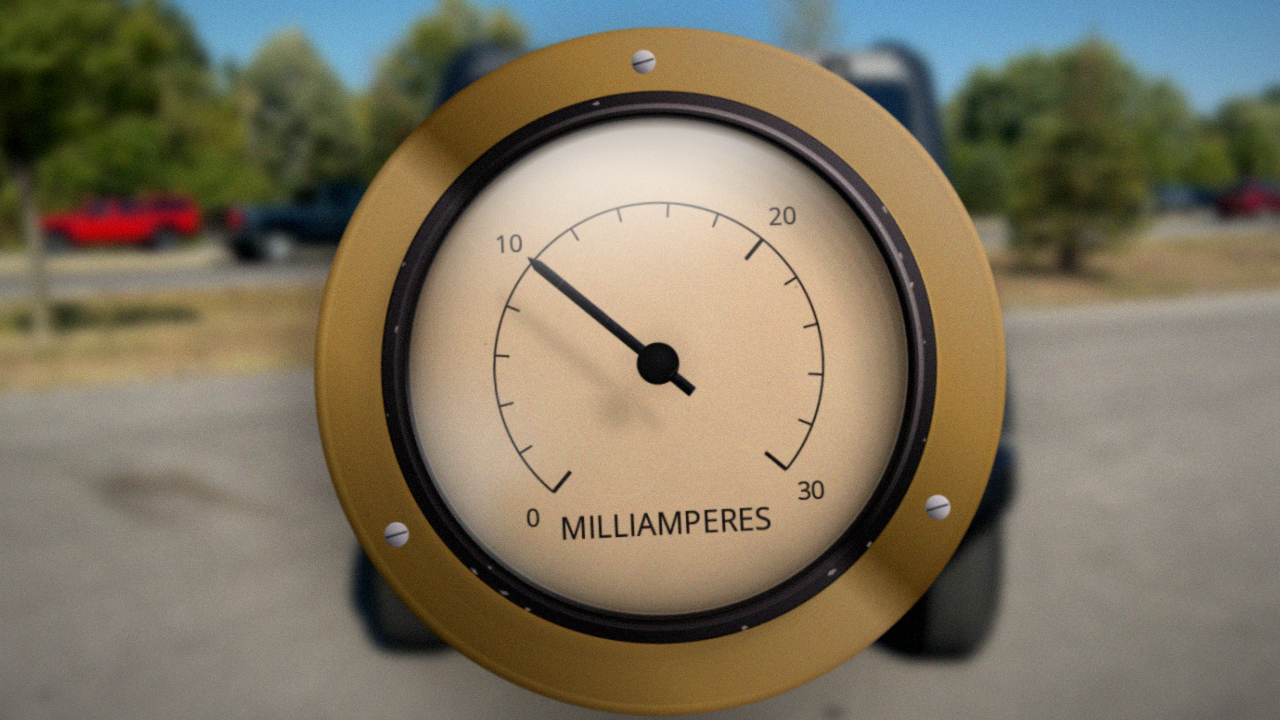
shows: value=10 unit=mA
